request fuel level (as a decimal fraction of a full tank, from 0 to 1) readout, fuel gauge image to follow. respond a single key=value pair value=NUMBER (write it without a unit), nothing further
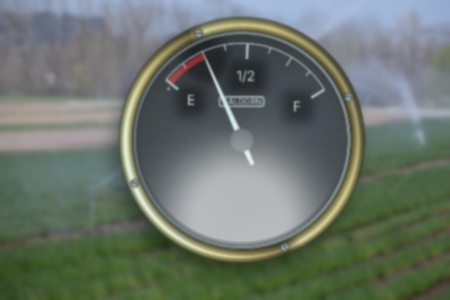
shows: value=0.25
